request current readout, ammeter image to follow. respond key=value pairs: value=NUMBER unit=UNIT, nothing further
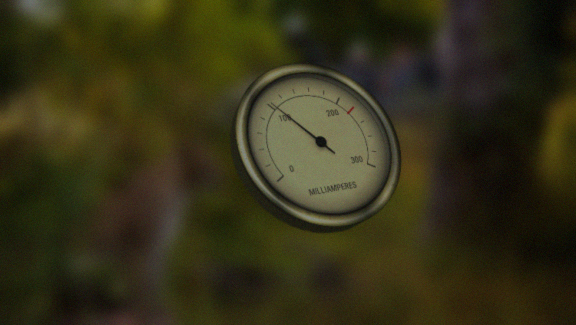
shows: value=100 unit=mA
